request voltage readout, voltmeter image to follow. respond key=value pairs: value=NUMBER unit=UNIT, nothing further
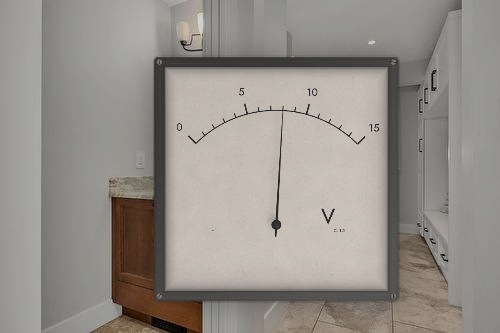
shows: value=8 unit=V
